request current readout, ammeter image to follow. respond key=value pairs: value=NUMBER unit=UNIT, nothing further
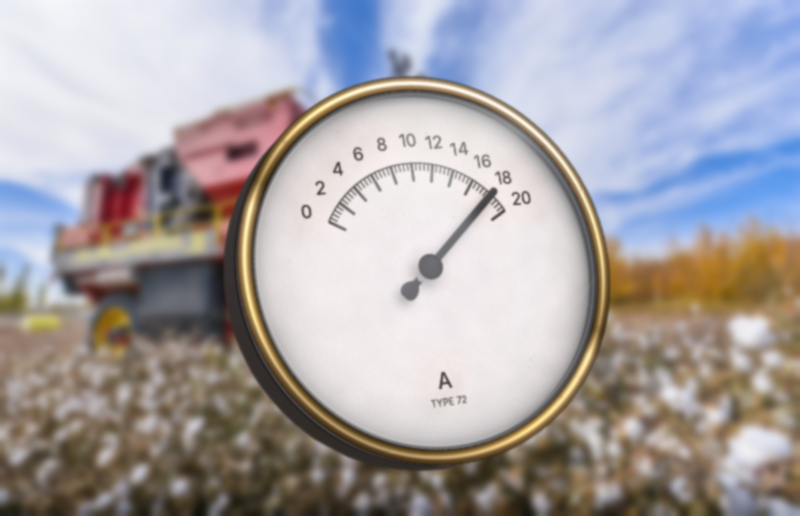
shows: value=18 unit=A
